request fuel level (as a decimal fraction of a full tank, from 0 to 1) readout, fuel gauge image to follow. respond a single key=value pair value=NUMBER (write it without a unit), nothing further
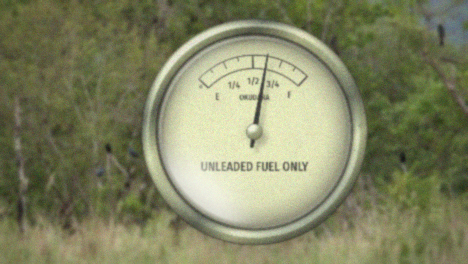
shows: value=0.625
